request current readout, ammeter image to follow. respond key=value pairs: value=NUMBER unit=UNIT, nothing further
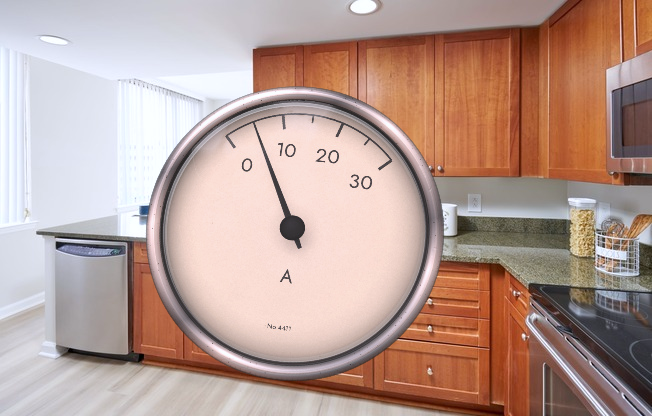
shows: value=5 unit=A
